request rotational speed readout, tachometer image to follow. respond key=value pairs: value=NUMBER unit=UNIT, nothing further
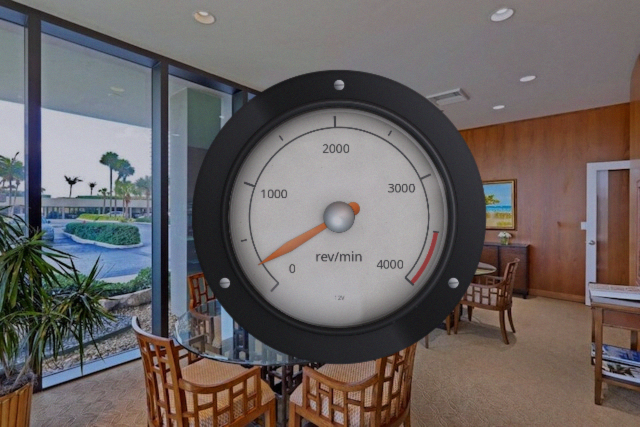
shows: value=250 unit=rpm
